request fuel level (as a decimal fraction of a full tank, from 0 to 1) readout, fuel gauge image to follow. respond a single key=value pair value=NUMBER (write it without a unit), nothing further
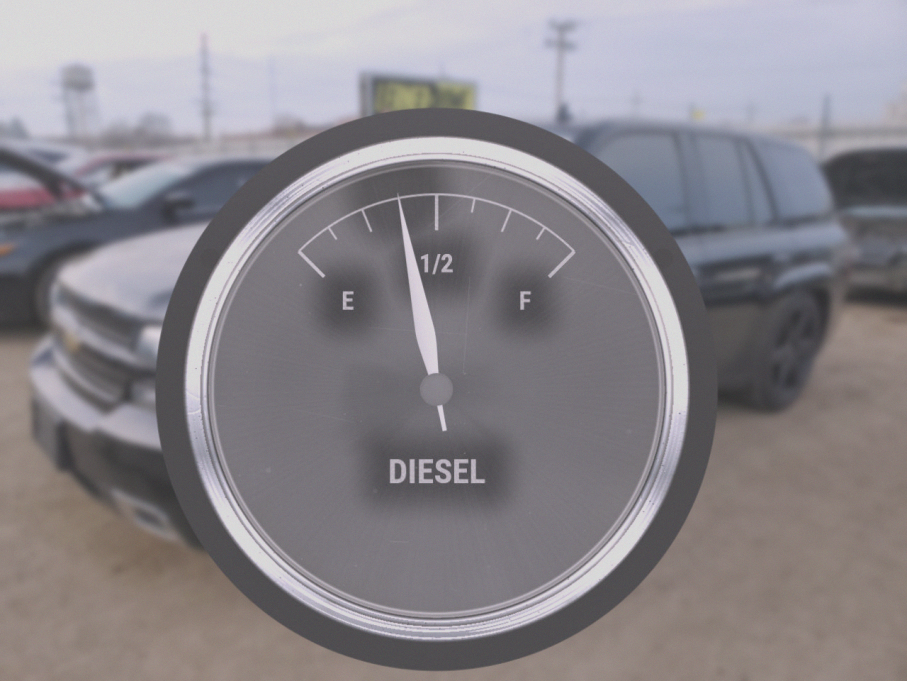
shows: value=0.375
